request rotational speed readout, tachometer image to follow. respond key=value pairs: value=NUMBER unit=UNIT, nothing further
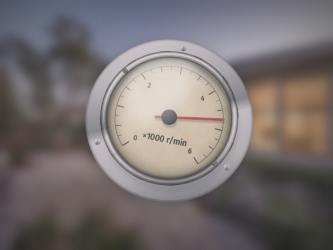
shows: value=4750 unit=rpm
